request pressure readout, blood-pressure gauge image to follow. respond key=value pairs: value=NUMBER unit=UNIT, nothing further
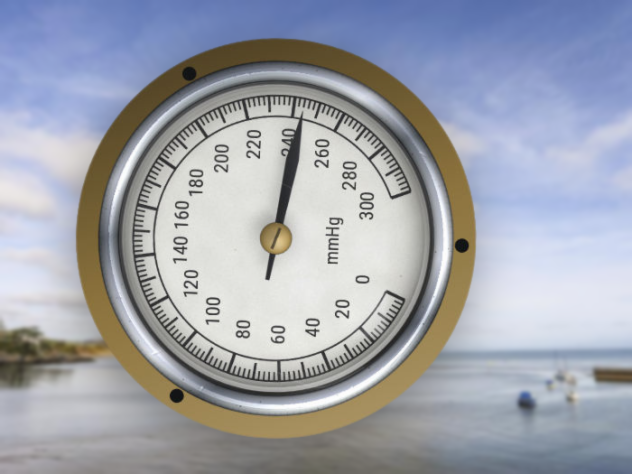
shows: value=244 unit=mmHg
